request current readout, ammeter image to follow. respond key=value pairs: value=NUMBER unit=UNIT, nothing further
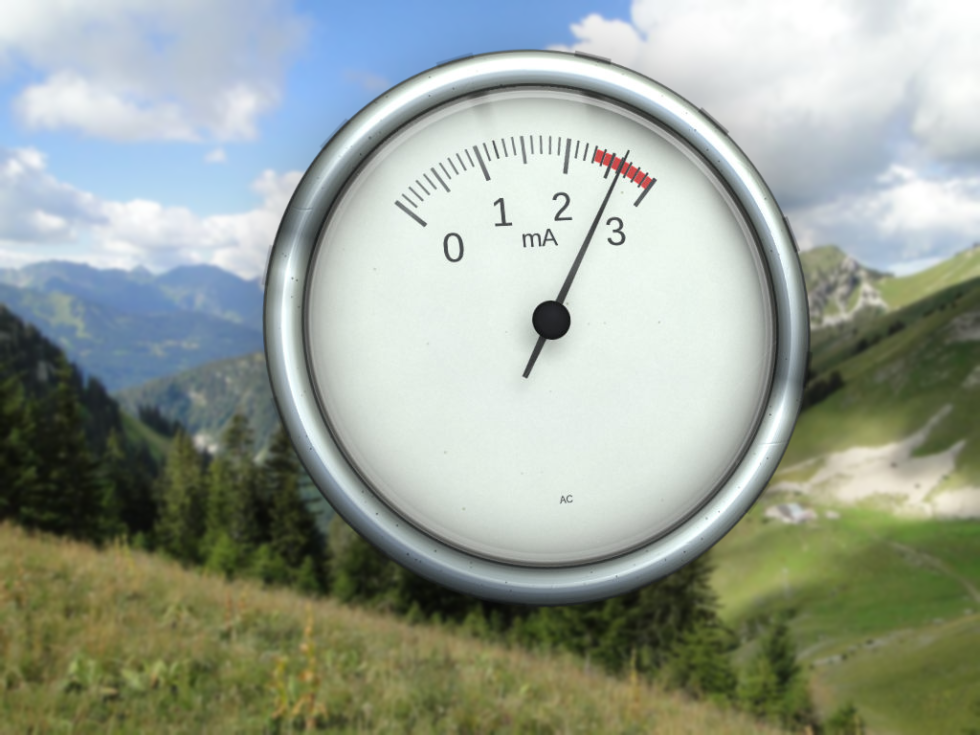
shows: value=2.6 unit=mA
